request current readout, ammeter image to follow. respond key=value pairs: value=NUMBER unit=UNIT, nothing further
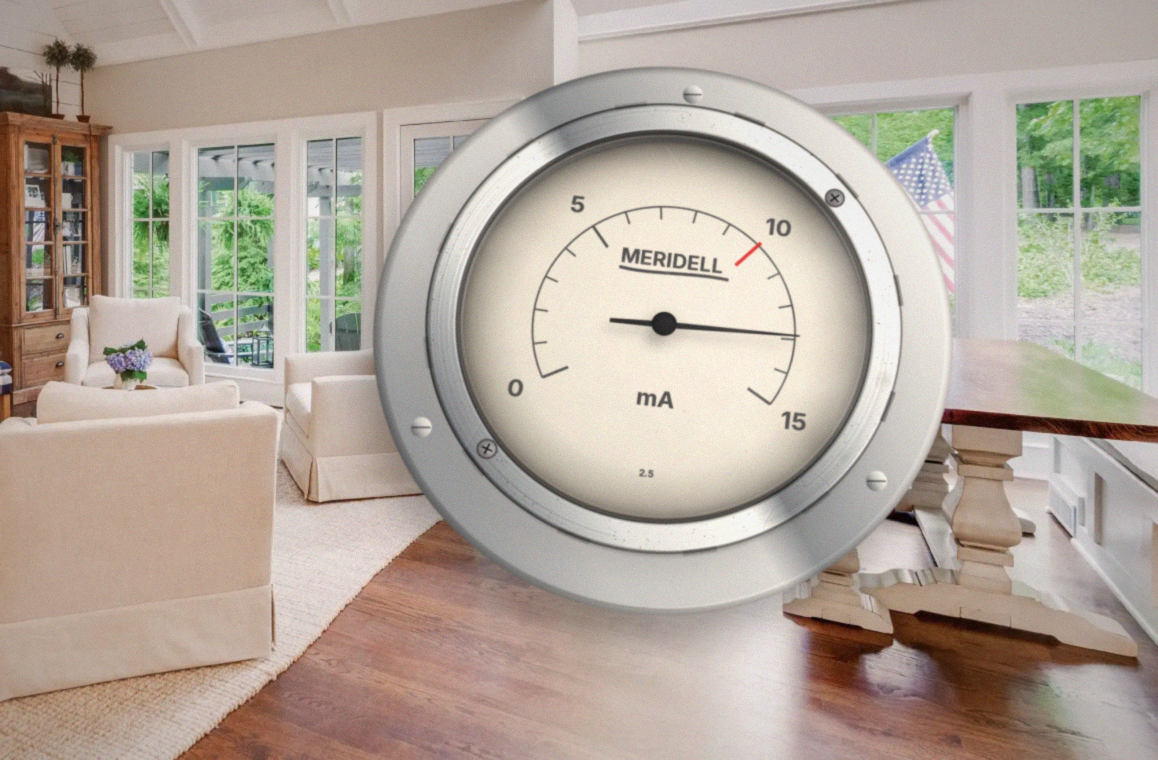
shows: value=13 unit=mA
